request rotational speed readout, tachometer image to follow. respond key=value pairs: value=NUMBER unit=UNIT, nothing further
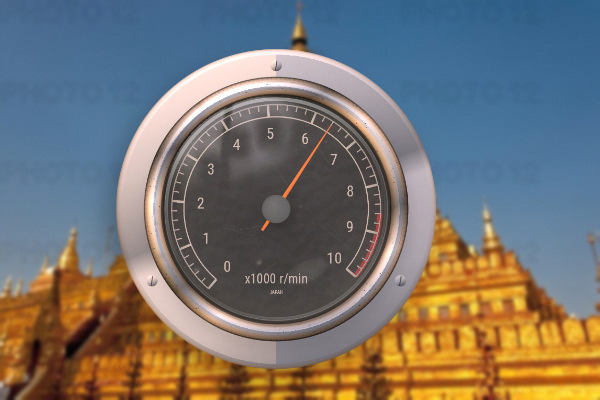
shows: value=6400 unit=rpm
